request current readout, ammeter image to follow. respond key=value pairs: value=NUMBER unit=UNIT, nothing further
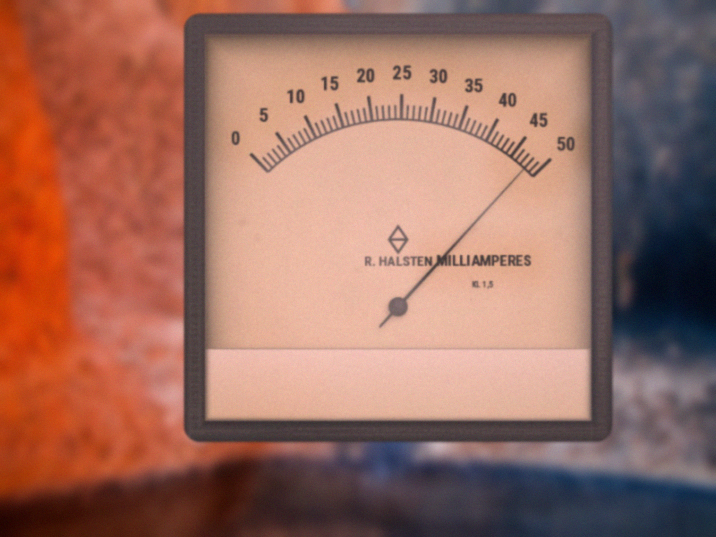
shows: value=48 unit=mA
